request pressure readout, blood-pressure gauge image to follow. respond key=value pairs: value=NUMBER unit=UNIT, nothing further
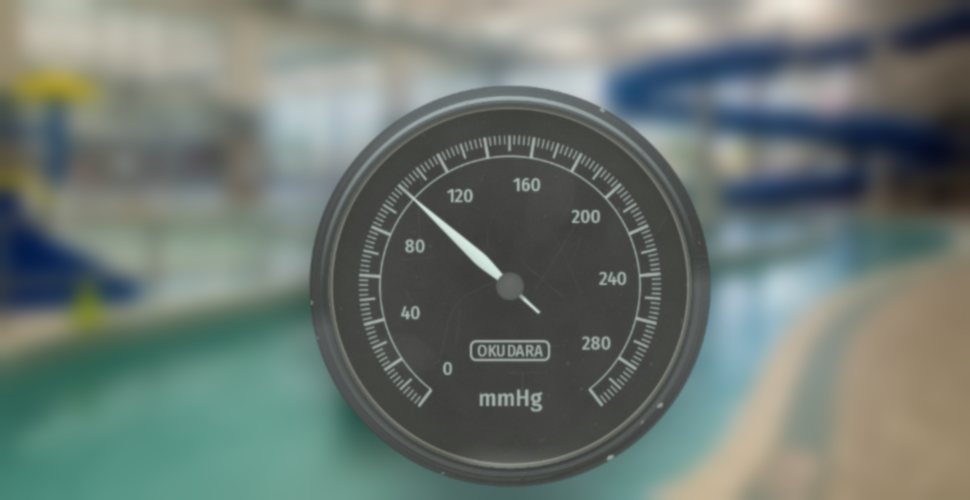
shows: value=100 unit=mmHg
